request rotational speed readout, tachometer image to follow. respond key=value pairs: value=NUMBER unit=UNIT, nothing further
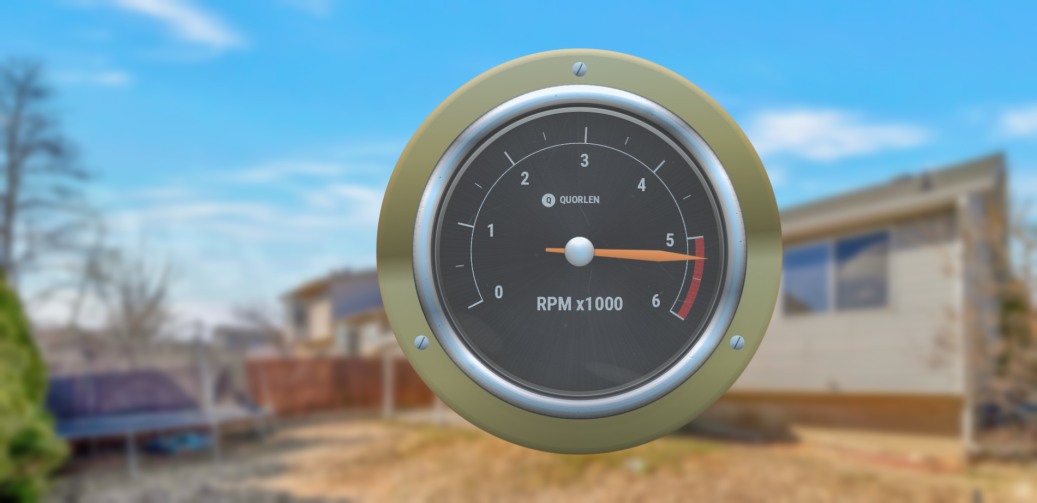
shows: value=5250 unit=rpm
